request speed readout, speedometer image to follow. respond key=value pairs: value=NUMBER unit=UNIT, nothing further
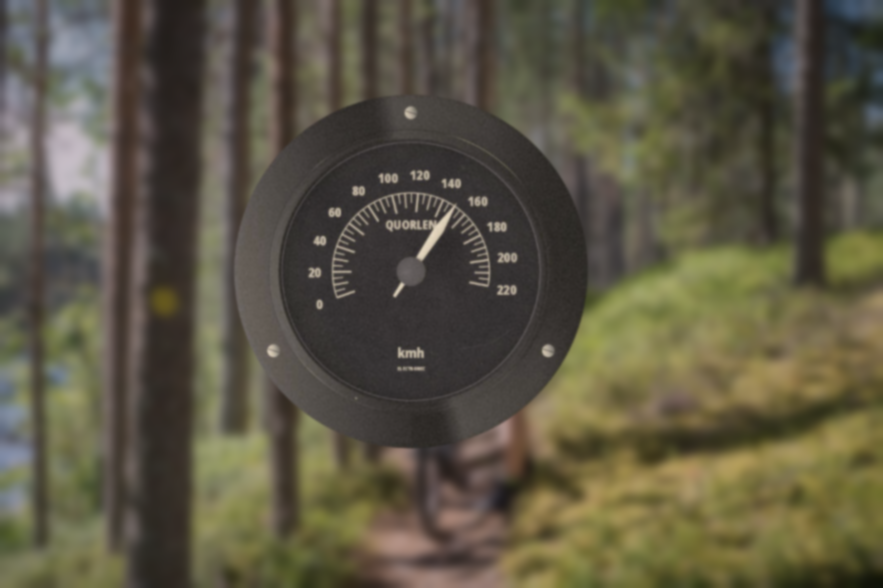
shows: value=150 unit=km/h
